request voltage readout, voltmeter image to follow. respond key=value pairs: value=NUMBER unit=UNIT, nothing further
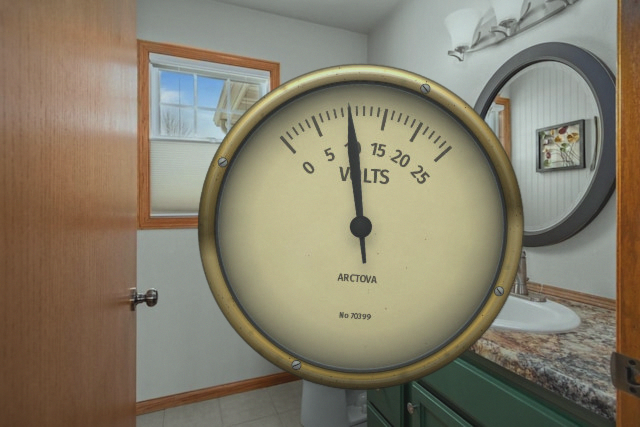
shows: value=10 unit=V
